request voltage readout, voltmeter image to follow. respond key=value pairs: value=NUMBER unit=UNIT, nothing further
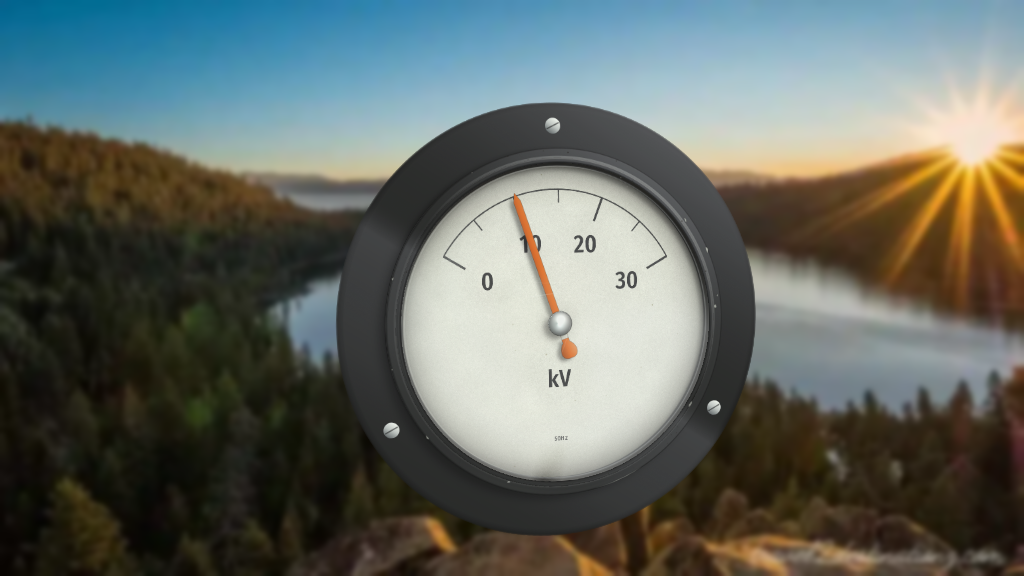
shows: value=10 unit=kV
